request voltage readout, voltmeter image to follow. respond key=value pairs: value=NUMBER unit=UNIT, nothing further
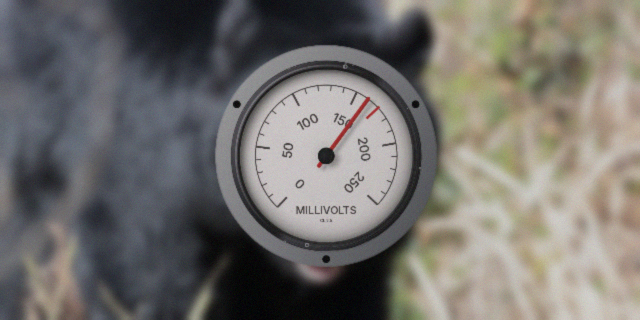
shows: value=160 unit=mV
